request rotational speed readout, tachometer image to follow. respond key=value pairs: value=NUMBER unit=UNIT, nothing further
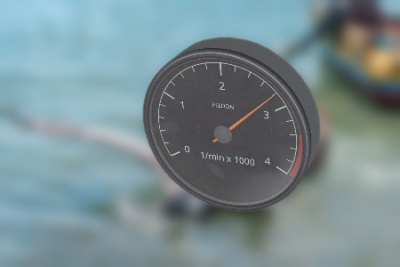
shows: value=2800 unit=rpm
